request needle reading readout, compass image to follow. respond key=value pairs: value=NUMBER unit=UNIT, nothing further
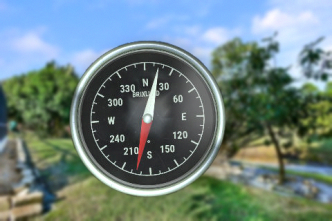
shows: value=195 unit=°
